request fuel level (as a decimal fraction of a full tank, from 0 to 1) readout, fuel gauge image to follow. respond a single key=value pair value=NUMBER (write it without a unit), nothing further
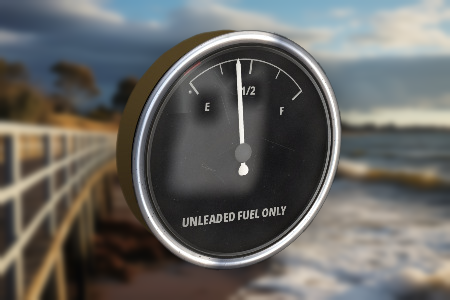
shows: value=0.375
